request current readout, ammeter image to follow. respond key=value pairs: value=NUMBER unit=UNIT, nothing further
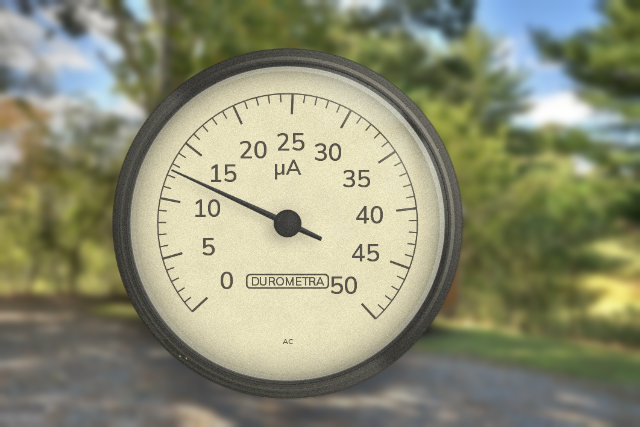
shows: value=12.5 unit=µA
